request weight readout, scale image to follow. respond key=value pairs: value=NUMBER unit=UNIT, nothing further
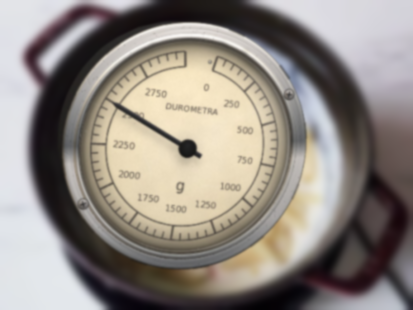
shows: value=2500 unit=g
